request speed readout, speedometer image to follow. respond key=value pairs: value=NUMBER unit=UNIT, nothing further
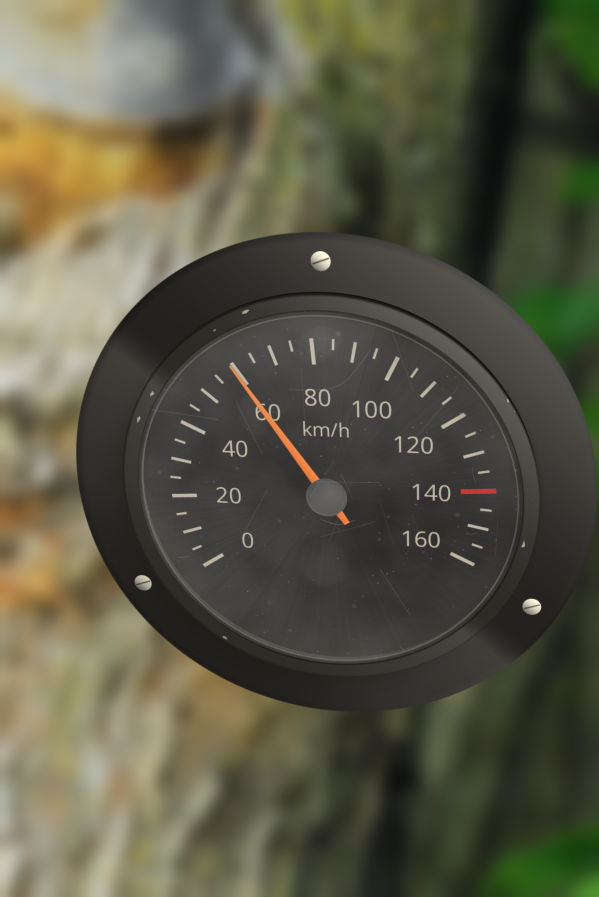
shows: value=60 unit=km/h
